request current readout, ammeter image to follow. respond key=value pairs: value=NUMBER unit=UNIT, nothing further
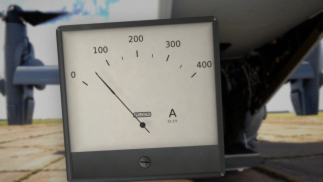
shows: value=50 unit=A
